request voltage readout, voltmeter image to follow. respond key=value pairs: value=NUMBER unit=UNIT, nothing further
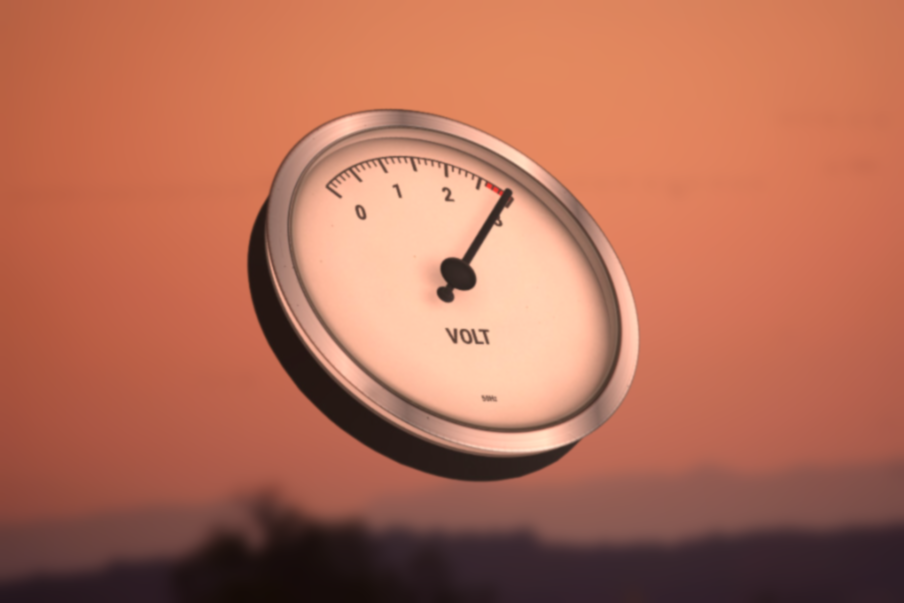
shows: value=2.9 unit=V
